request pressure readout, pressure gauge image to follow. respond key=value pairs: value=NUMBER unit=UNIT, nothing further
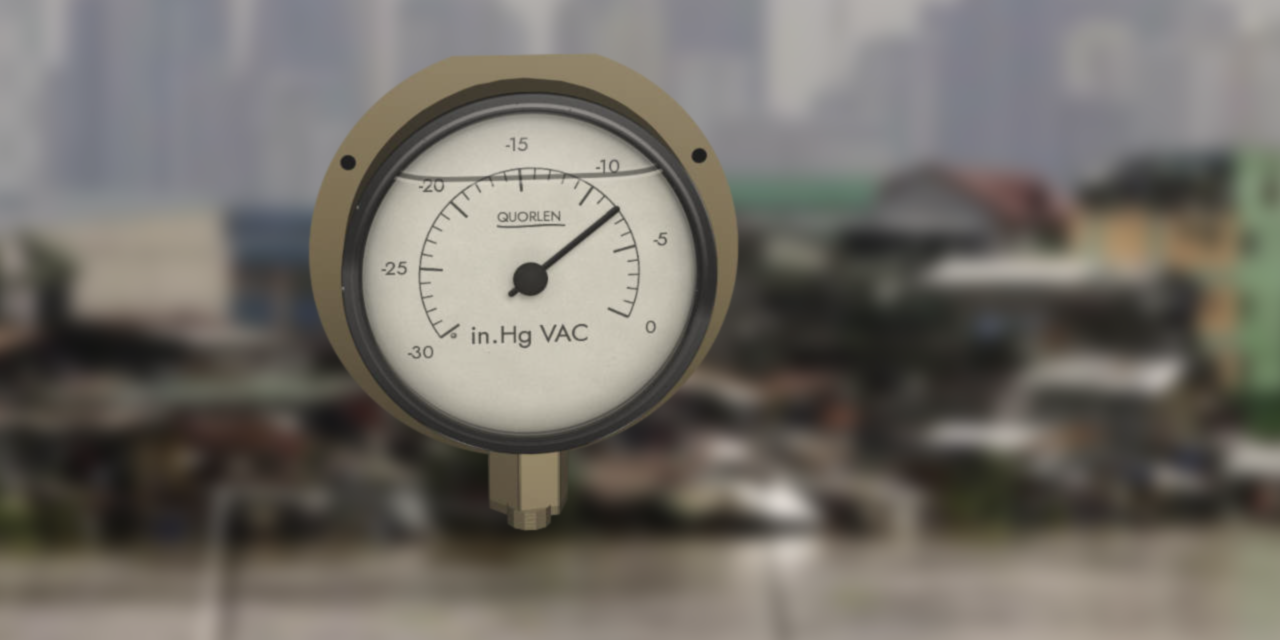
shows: value=-8 unit=inHg
